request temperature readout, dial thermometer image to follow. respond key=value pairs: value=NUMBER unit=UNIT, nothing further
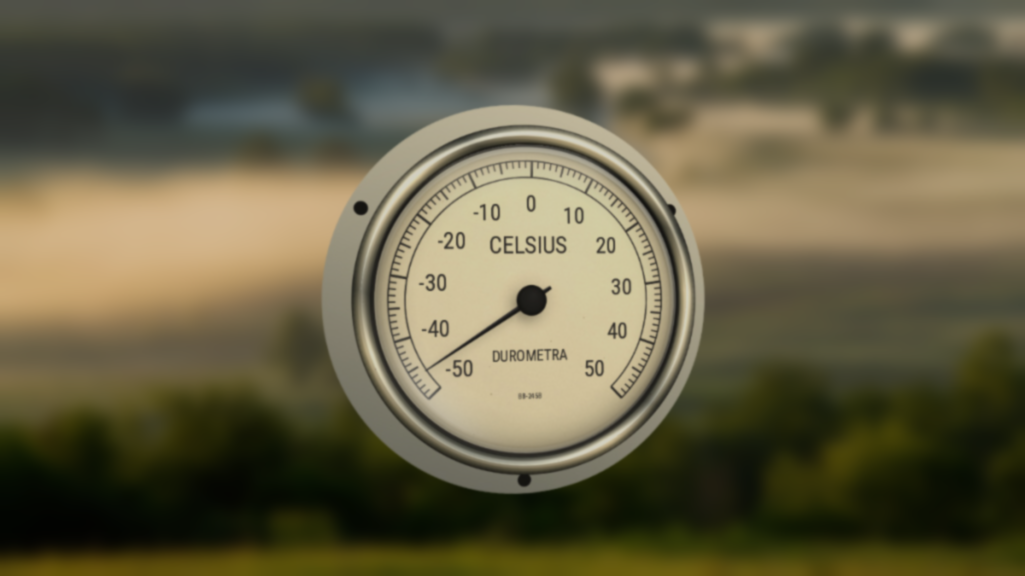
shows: value=-46 unit=°C
